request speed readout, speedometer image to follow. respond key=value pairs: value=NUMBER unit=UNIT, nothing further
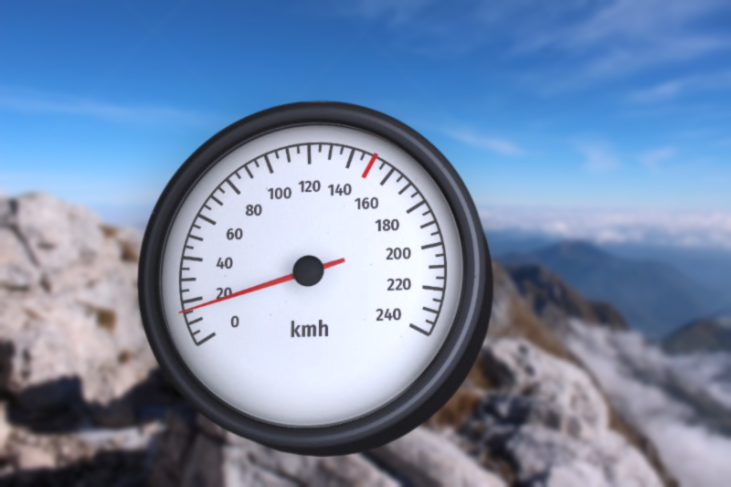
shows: value=15 unit=km/h
